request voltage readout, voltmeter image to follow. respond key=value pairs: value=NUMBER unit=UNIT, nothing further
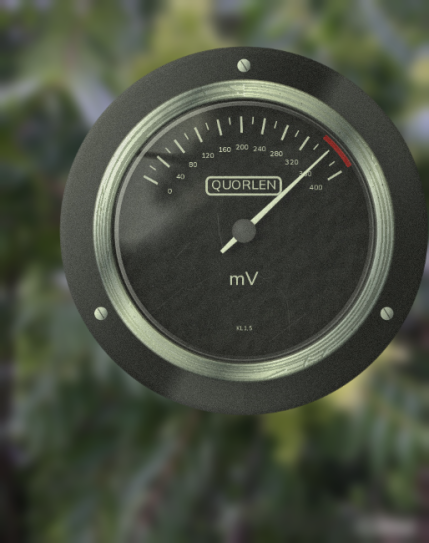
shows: value=360 unit=mV
